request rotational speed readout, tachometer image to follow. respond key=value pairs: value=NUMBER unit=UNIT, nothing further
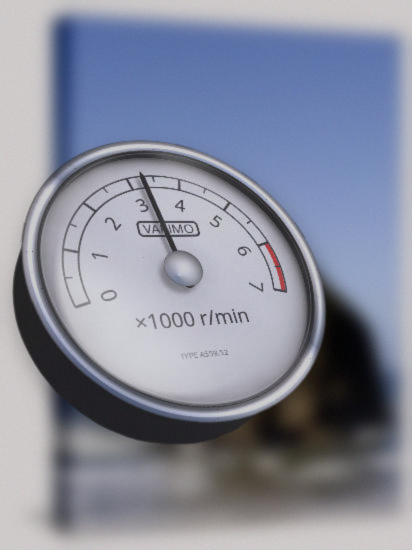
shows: value=3250 unit=rpm
